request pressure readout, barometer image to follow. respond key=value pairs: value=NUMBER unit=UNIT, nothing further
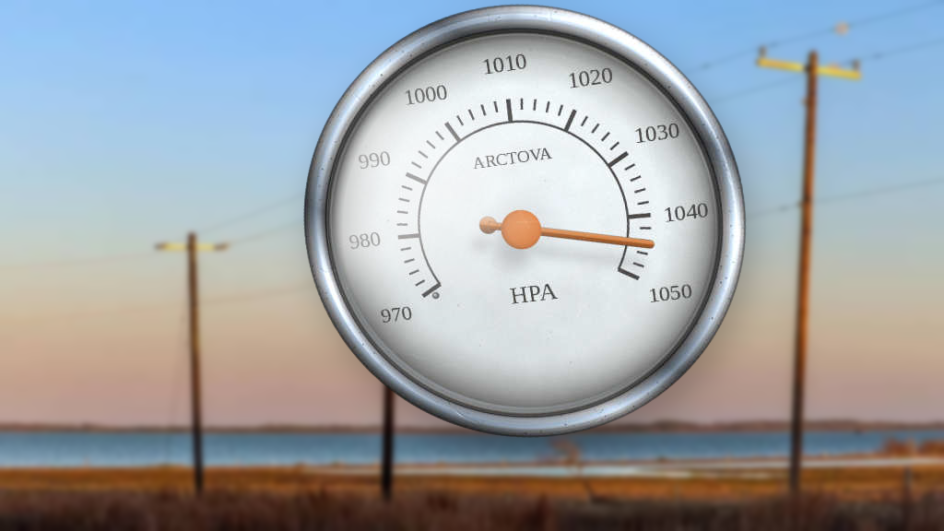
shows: value=1044 unit=hPa
